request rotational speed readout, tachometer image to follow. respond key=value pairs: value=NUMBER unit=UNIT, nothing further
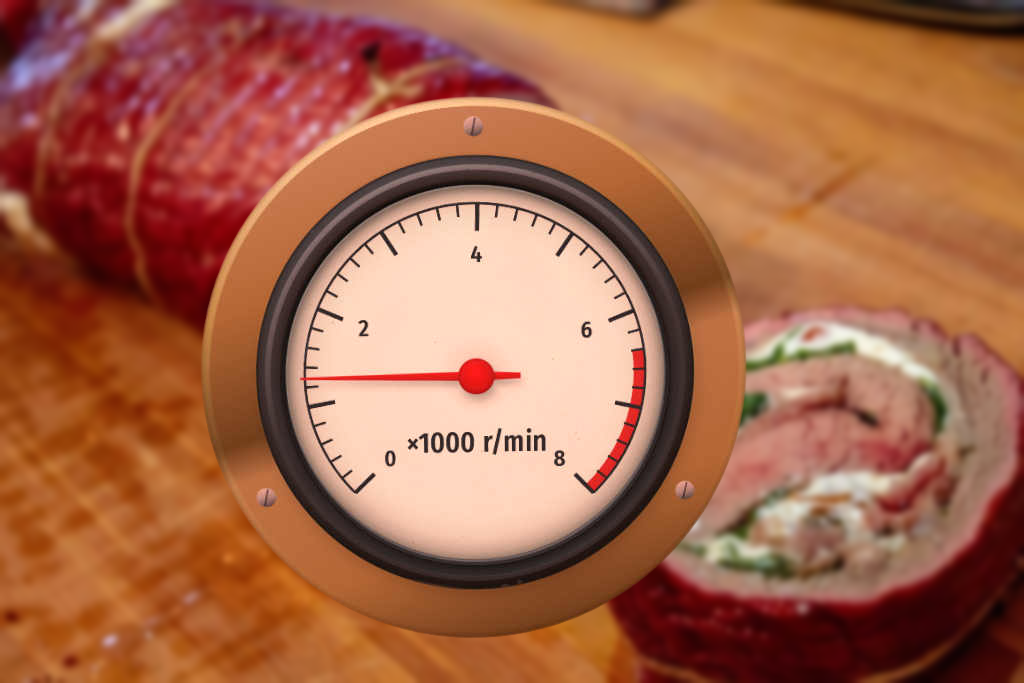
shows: value=1300 unit=rpm
